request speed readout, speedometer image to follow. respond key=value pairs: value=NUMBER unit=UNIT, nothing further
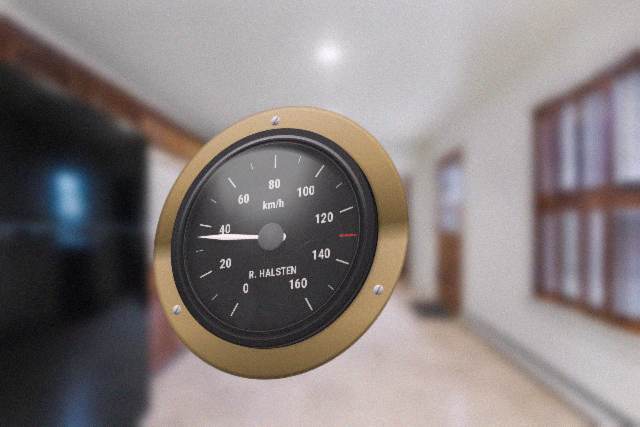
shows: value=35 unit=km/h
